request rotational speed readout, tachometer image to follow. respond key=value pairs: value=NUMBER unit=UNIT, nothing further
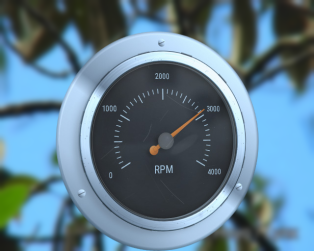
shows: value=2900 unit=rpm
